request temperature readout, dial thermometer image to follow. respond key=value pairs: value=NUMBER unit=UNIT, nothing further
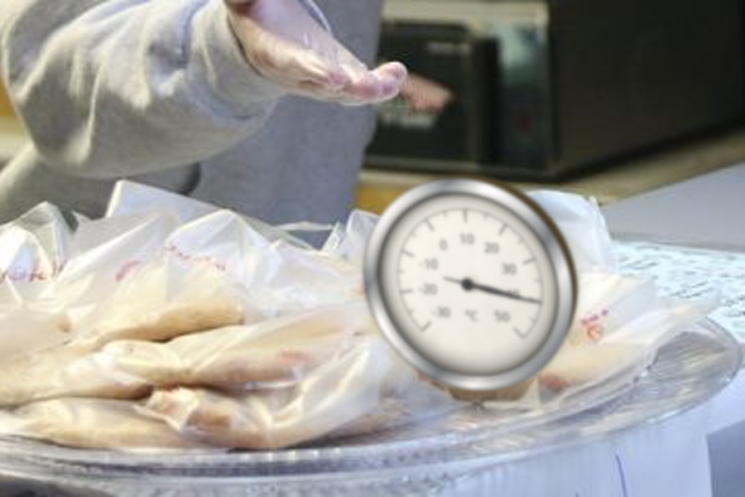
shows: value=40 unit=°C
